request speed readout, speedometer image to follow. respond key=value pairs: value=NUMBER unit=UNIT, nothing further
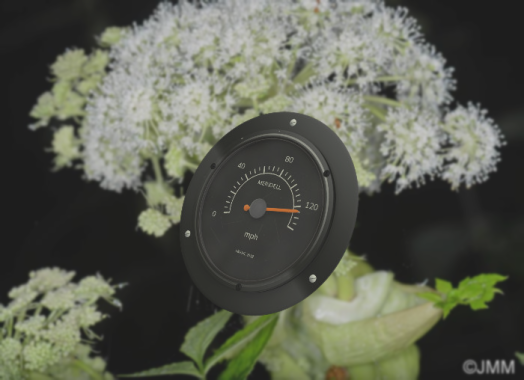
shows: value=125 unit=mph
